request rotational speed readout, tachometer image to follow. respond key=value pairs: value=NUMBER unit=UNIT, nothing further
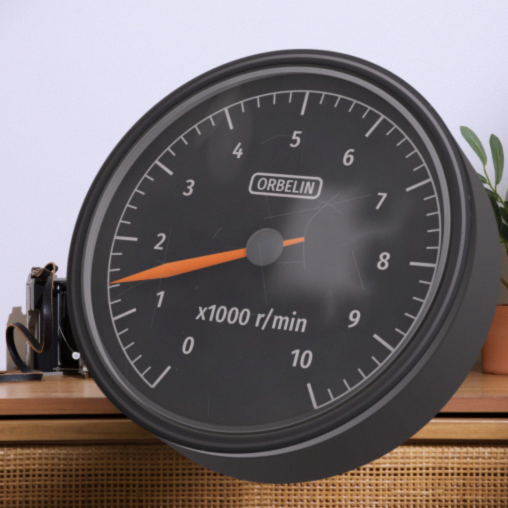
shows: value=1400 unit=rpm
